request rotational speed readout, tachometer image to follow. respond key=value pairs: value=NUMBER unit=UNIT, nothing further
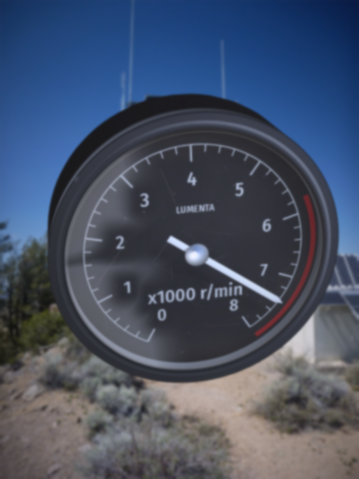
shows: value=7400 unit=rpm
